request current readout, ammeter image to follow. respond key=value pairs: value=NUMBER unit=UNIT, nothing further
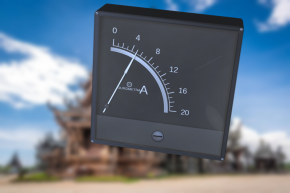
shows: value=5 unit=A
